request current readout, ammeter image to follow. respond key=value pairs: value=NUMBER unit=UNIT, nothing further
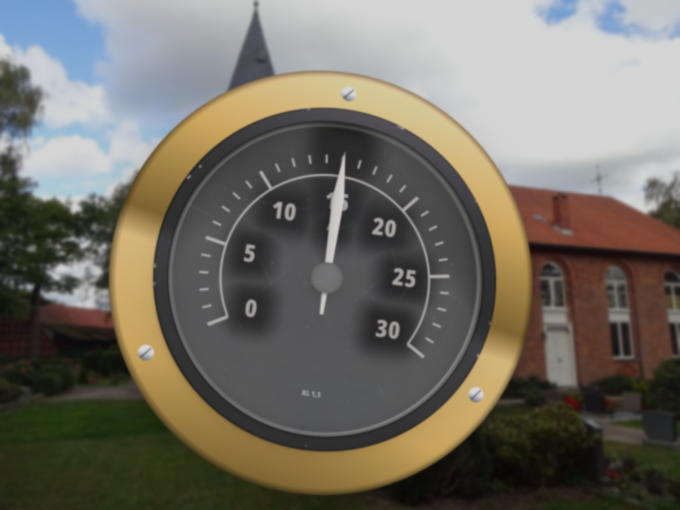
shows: value=15 unit=A
